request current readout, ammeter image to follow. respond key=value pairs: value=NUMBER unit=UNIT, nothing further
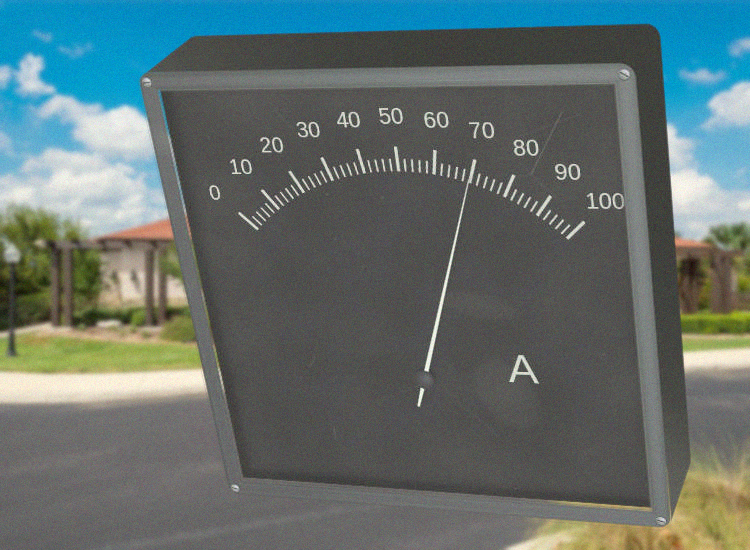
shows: value=70 unit=A
